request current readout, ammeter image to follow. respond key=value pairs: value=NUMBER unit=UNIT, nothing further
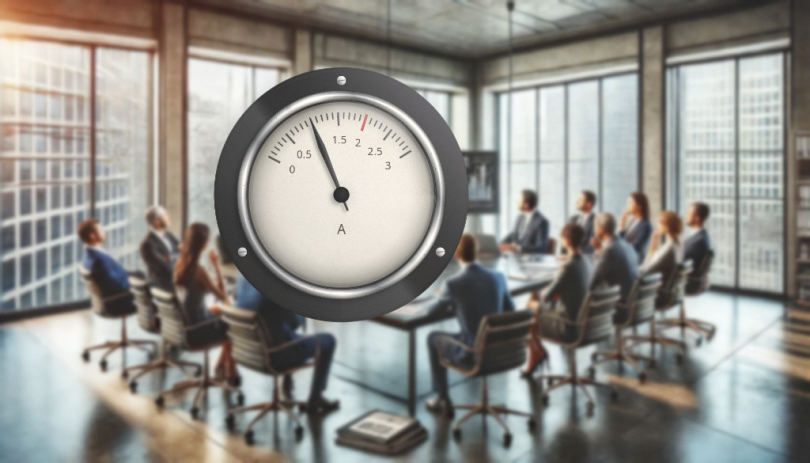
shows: value=1 unit=A
